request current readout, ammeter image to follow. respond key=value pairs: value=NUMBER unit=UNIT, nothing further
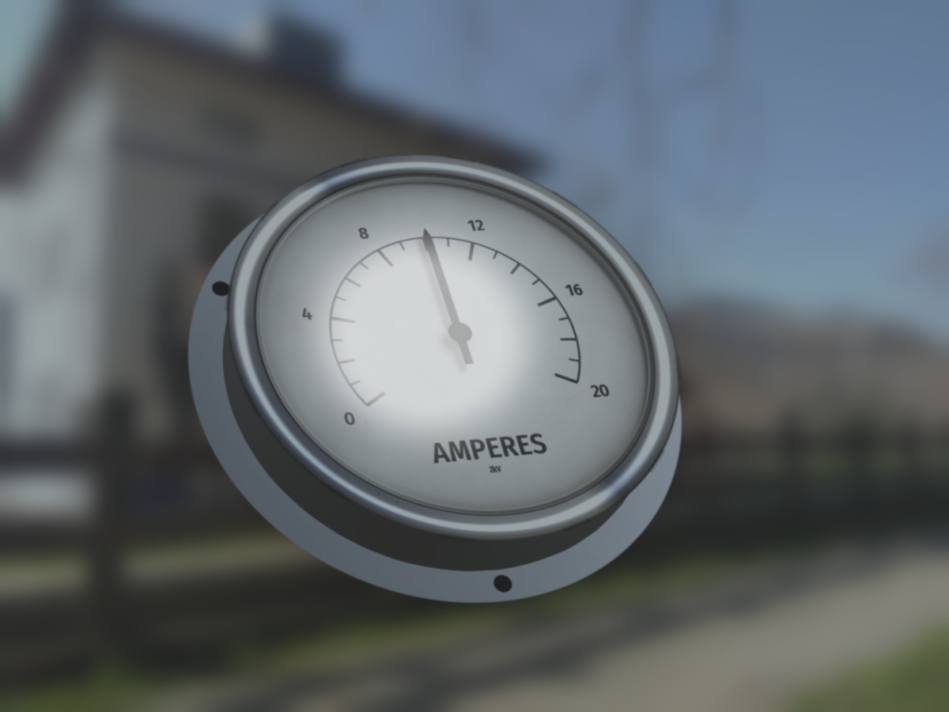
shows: value=10 unit=A
